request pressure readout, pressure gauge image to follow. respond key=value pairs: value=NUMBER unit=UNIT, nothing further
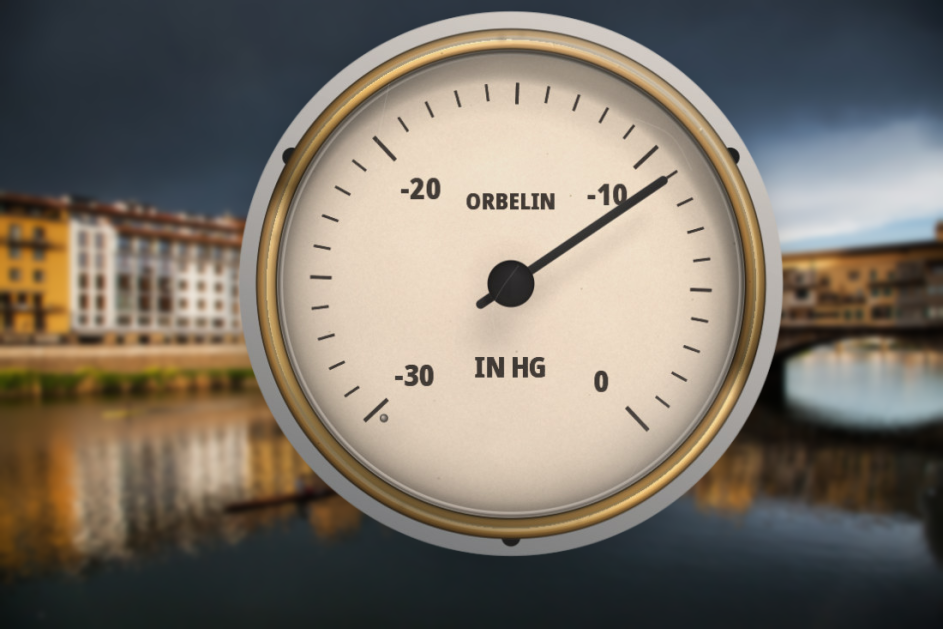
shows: value=-9 unit=inHg
